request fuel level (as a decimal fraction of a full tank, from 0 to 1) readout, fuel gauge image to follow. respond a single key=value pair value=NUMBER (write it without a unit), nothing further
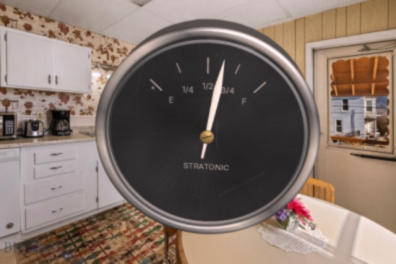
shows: value=0.625
